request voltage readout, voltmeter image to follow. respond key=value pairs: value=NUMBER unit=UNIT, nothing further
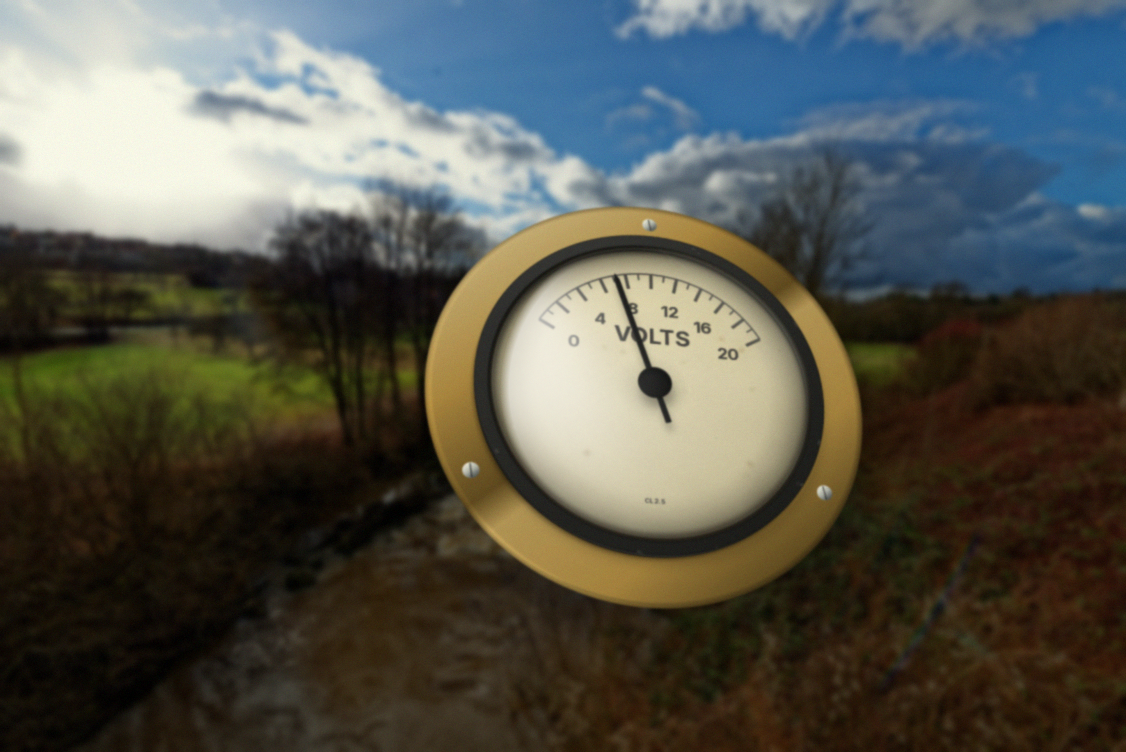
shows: value=7 unit=V
